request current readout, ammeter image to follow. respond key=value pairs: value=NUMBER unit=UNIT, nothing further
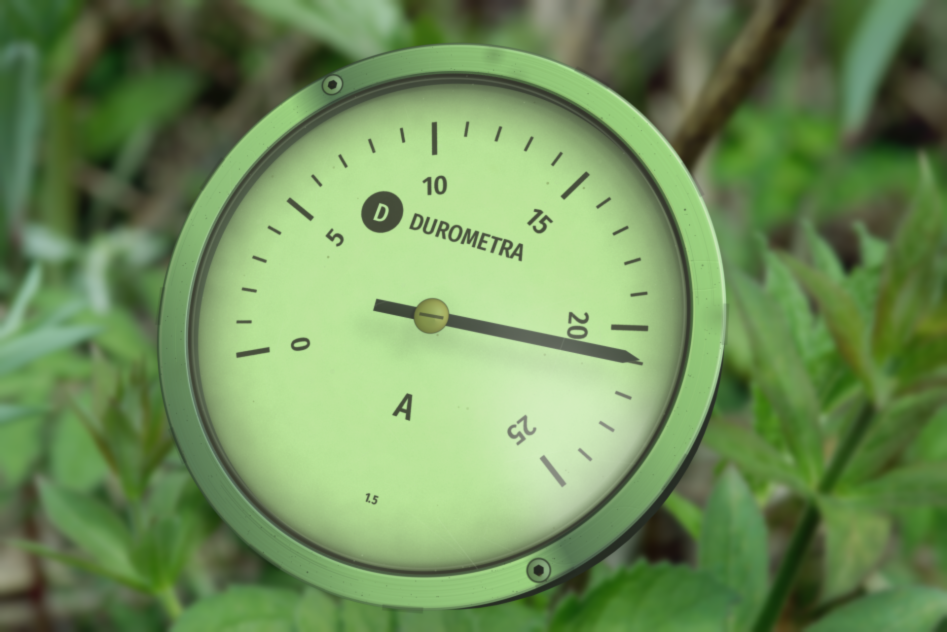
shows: value=21 unit=A
